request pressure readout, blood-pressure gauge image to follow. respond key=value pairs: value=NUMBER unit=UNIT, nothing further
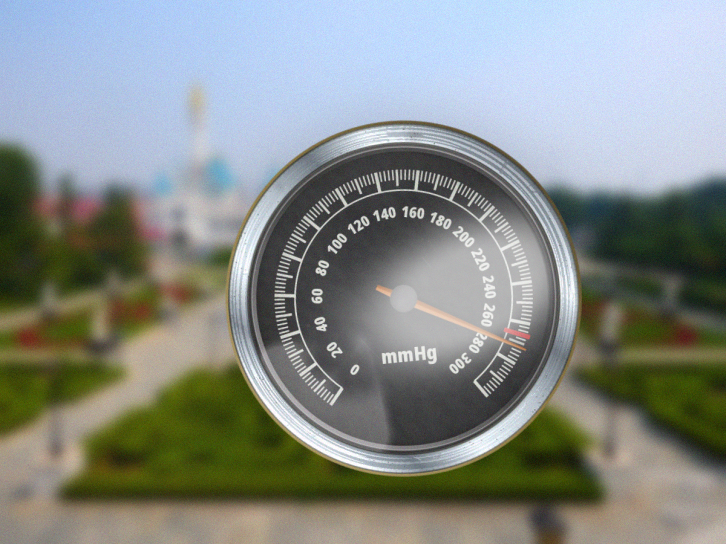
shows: value=272 unit=mmHg
